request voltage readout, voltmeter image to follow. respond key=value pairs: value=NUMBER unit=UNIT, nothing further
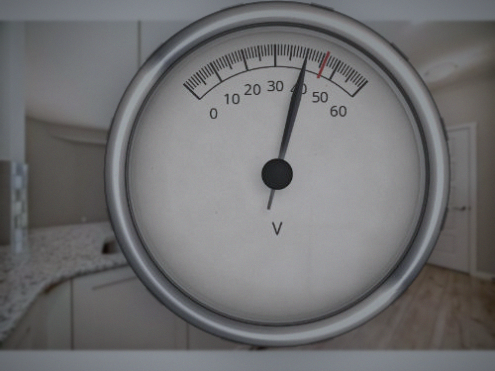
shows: value=40 unit=V
